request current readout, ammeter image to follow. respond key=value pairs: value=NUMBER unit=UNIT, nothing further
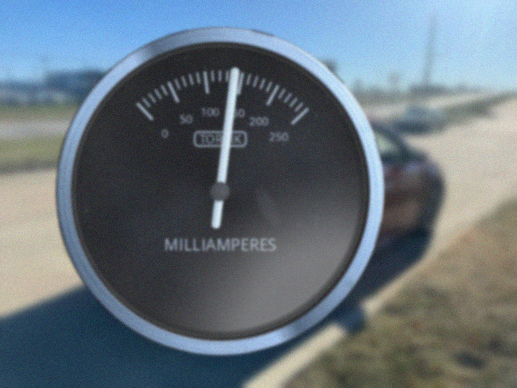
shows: value=140 unit=mA
